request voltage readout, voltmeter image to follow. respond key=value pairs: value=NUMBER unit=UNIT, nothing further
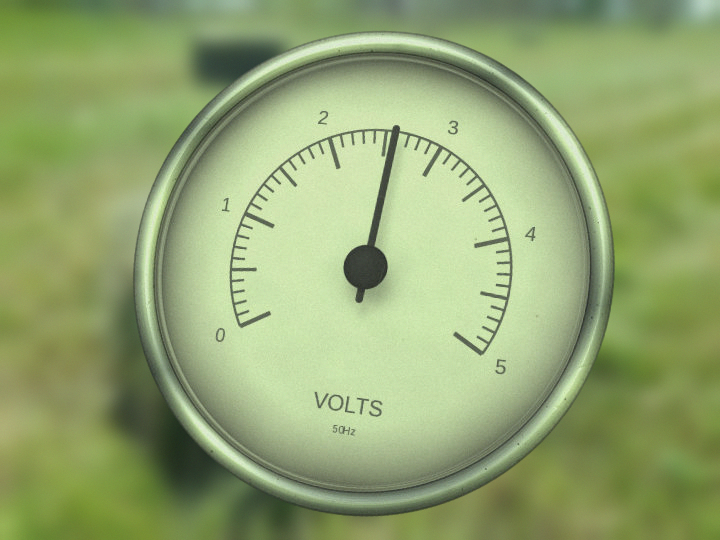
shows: value=2.6 unit=V
